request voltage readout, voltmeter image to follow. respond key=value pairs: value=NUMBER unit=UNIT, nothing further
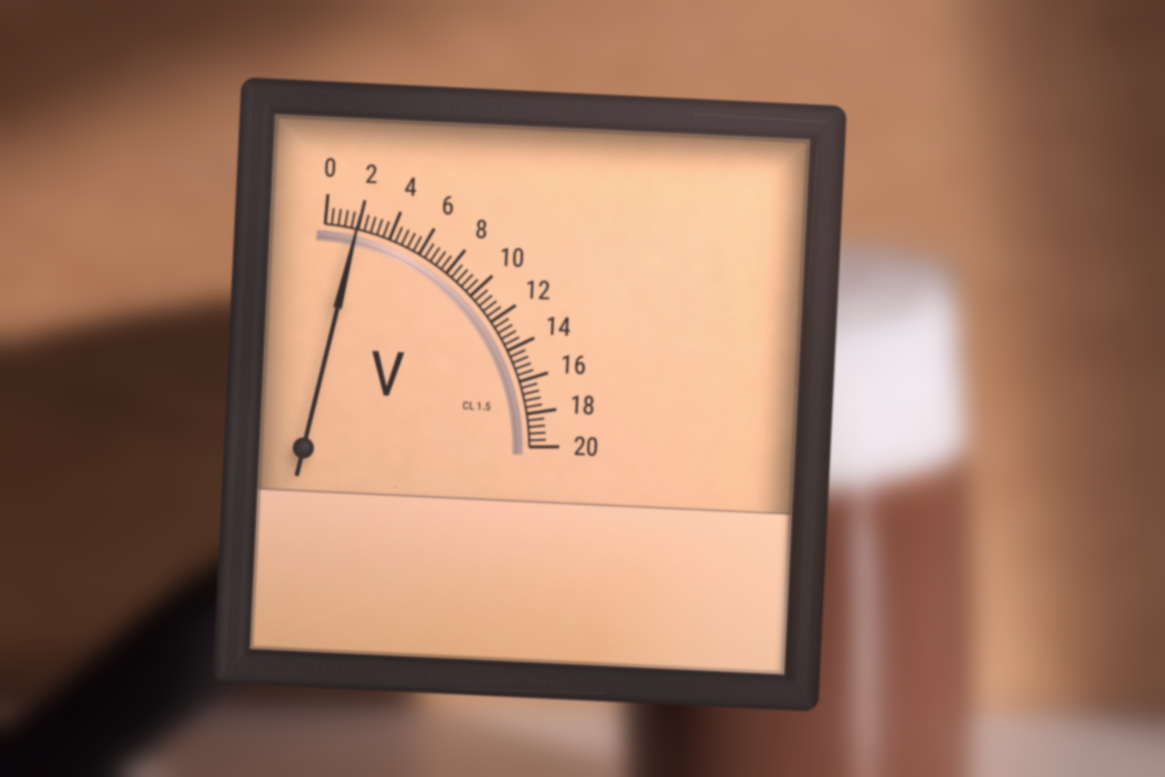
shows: value=2 unit=V
